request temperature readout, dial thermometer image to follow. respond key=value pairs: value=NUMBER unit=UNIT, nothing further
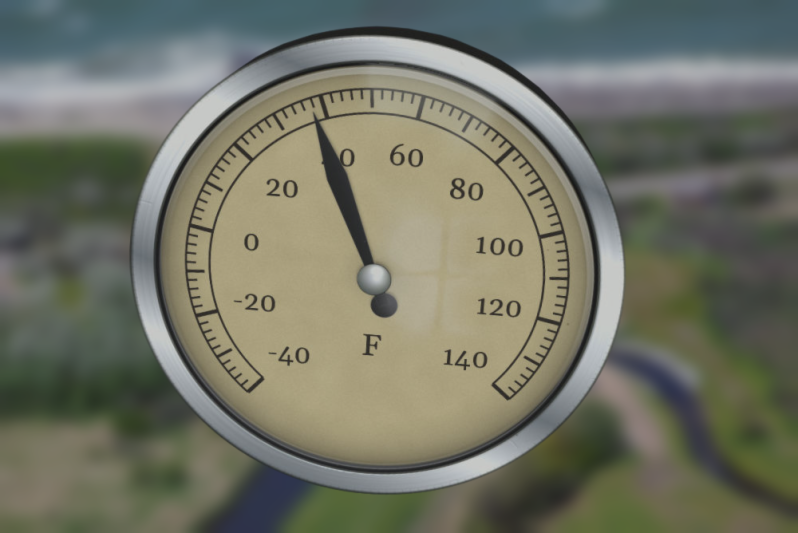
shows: value=38 unit=°F
